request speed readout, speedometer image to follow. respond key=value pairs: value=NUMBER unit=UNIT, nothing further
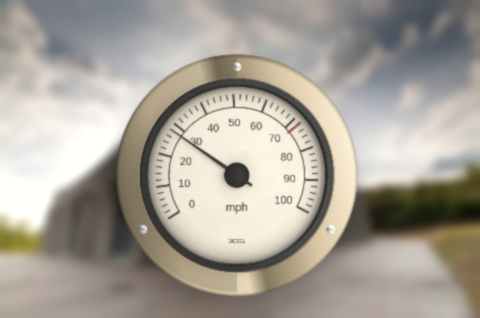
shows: value=28 unit=mph
